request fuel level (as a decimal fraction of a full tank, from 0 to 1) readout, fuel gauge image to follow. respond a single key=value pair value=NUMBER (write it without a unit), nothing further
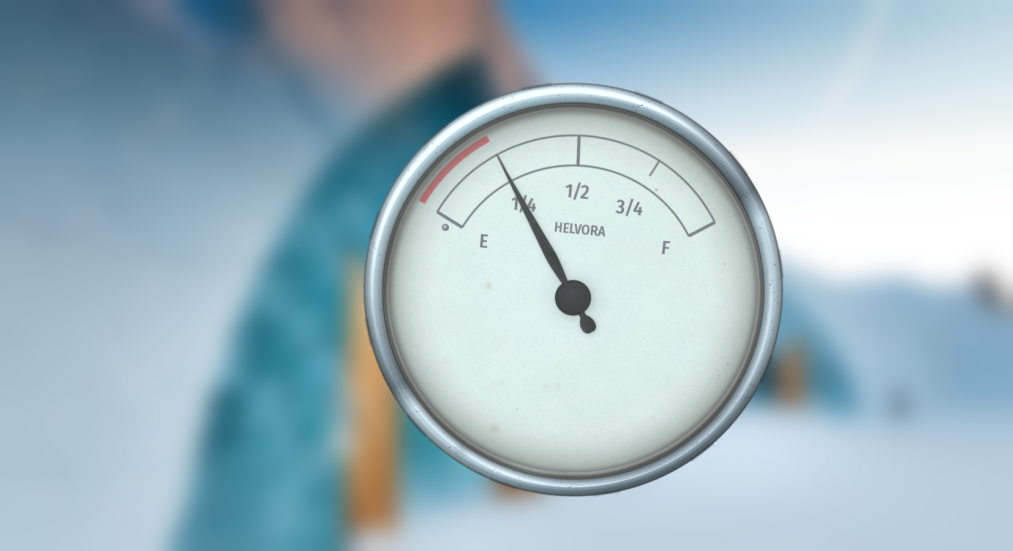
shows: value=0.25
